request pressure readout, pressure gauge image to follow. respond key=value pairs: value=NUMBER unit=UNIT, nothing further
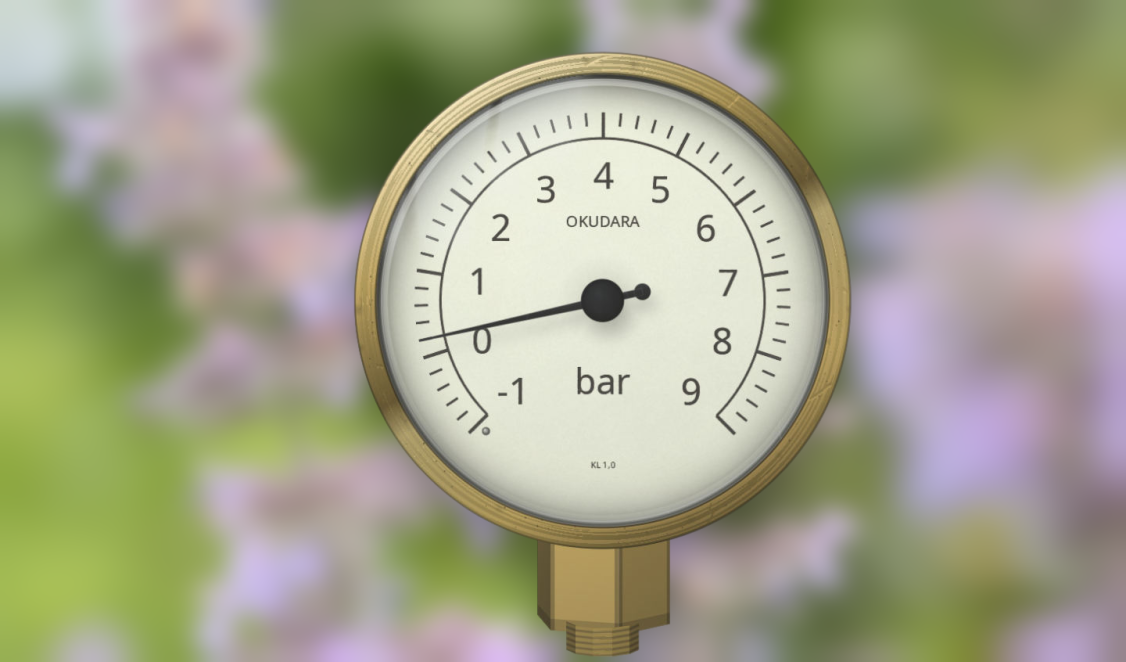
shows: value=0.2 unit=bar
